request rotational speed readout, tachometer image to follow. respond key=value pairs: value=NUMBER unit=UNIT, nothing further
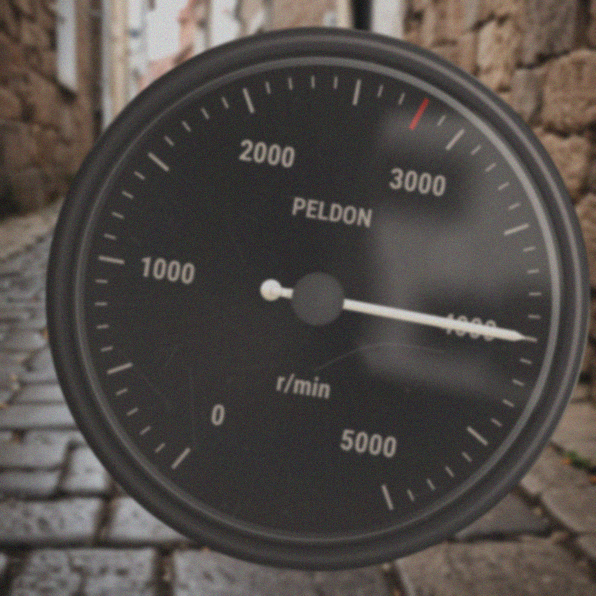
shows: value=4000 unit=rpm
